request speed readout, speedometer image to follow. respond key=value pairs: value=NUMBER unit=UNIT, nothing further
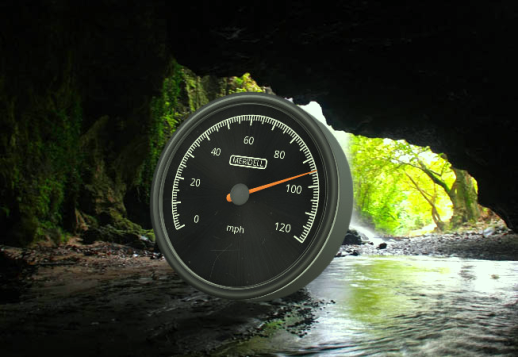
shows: value=95 unit=mph
